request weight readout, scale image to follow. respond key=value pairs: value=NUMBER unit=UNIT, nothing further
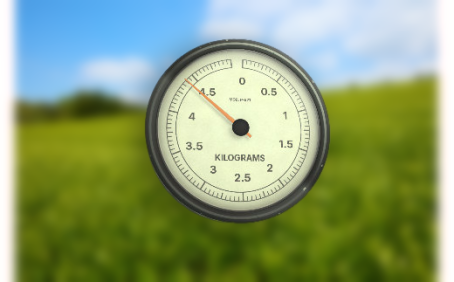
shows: value=4.4 unit=kg
